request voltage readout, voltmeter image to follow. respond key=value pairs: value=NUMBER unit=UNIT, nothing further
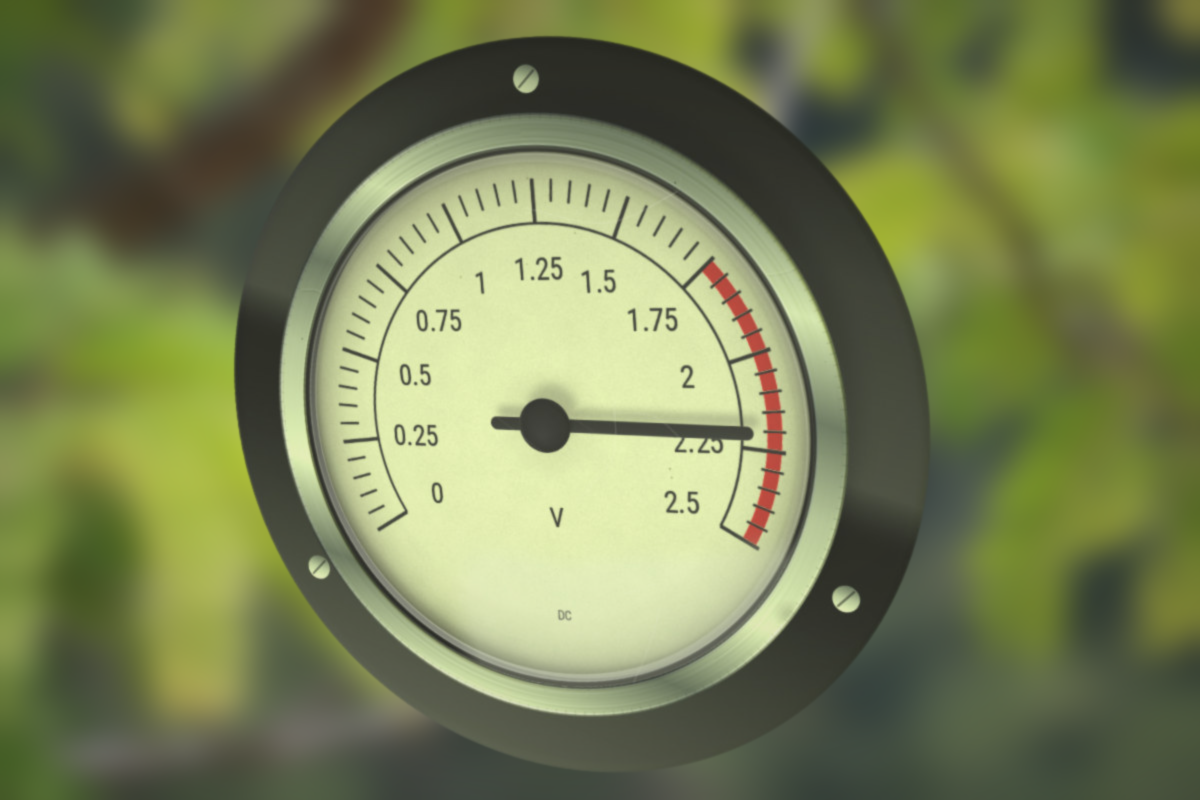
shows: value=2.2 unit=V
